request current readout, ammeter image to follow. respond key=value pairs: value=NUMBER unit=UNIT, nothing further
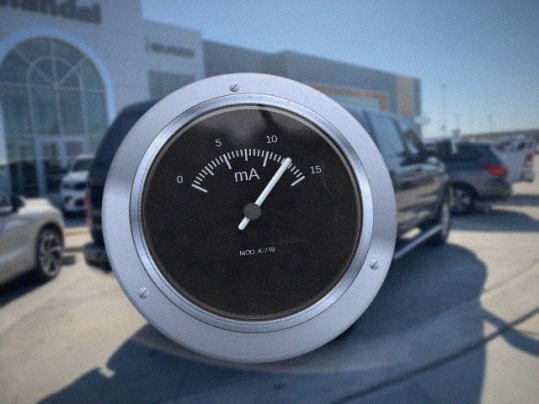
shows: value=12.5 unit=mA
